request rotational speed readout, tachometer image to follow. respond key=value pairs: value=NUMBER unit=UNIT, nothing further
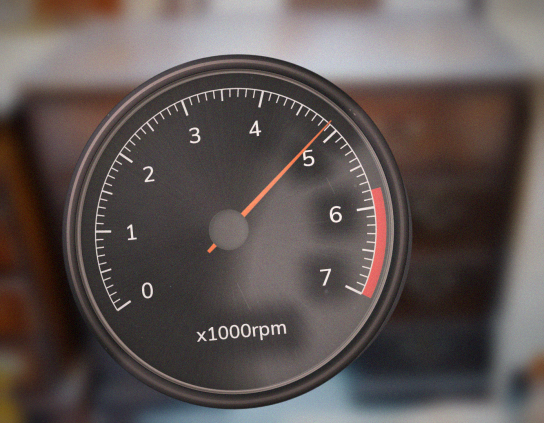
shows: value=4900 unit=rpm
